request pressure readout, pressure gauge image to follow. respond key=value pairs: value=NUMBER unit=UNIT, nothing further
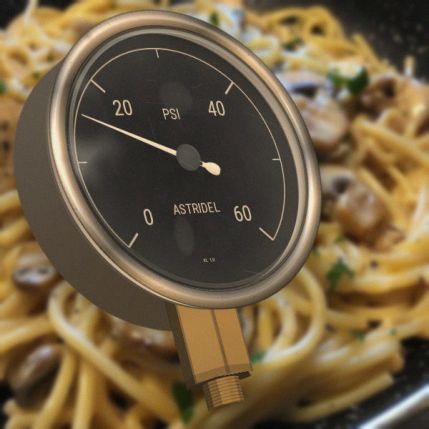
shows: value=15 unit=psi
